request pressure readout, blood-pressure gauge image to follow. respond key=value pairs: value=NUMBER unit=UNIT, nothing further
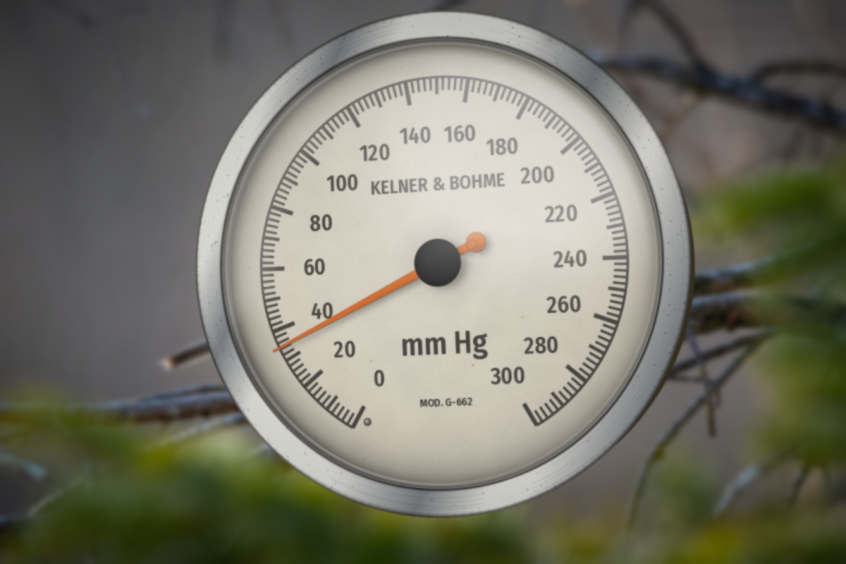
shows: value=34 unit=mmHg
